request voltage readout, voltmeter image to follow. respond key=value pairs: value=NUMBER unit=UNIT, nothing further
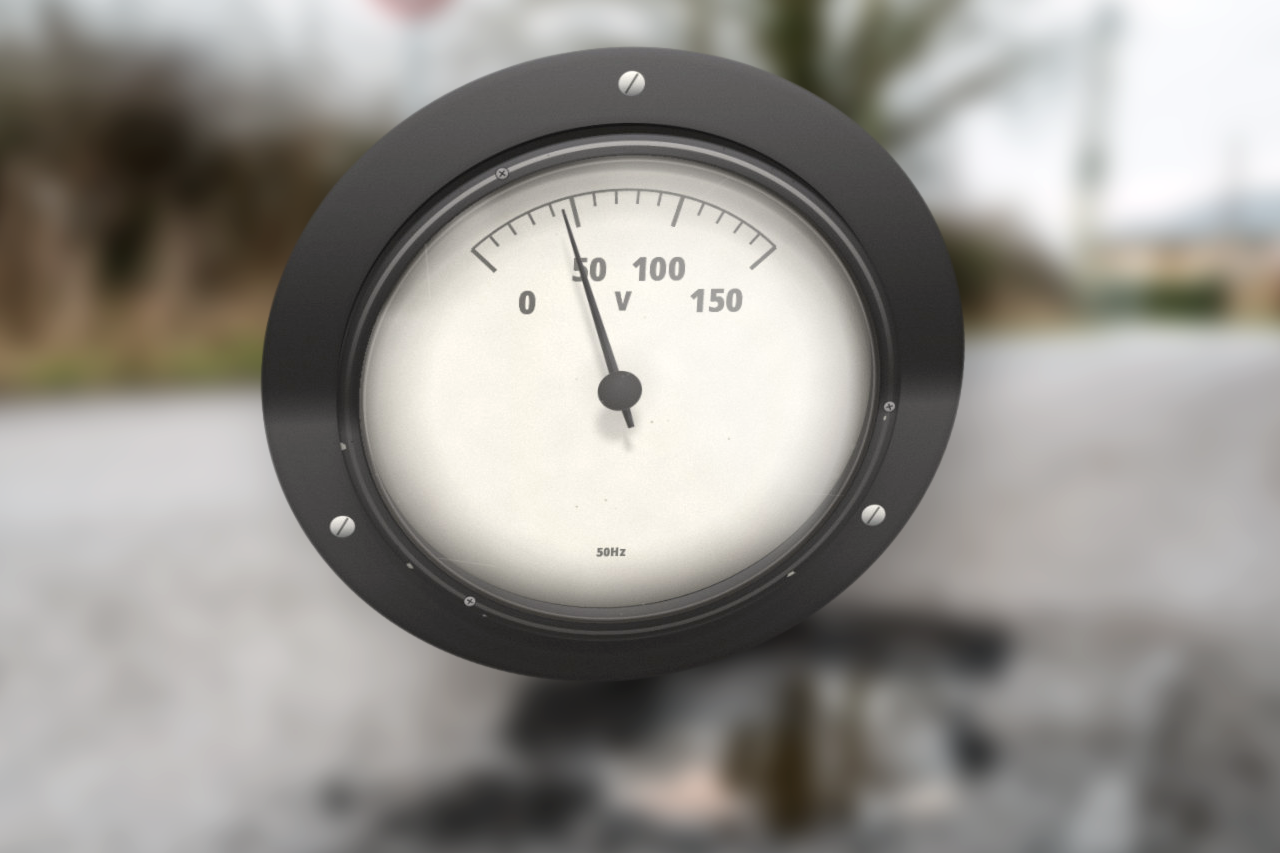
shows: value=45 unit=V
